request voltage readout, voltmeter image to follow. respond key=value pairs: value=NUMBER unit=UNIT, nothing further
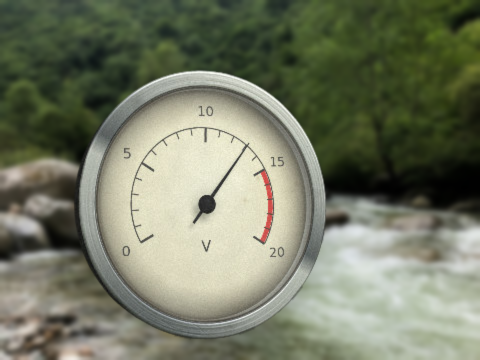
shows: value=13 unit=V
